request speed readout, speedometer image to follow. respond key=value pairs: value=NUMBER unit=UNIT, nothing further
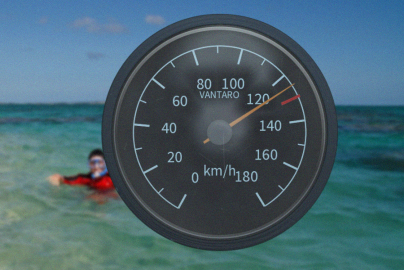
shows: value=125 unit=km/h
